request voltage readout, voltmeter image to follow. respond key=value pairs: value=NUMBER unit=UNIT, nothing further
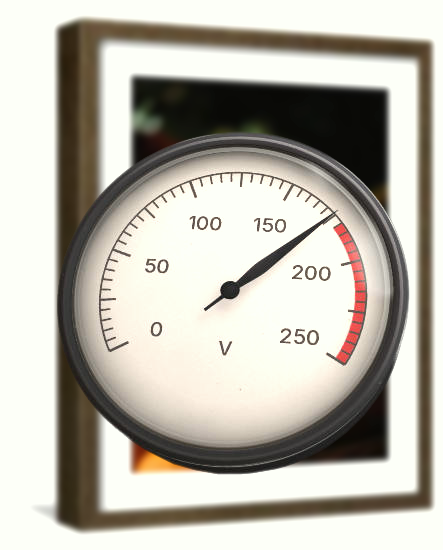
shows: value=175 unit=V
